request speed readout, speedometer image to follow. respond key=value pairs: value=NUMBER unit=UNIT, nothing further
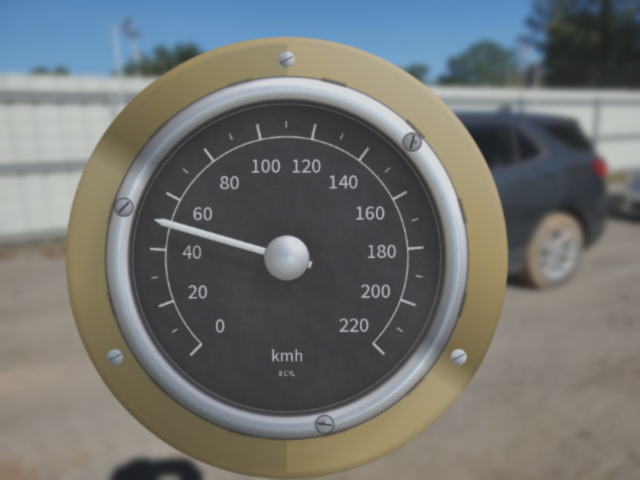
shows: value=50 unit=km/h
